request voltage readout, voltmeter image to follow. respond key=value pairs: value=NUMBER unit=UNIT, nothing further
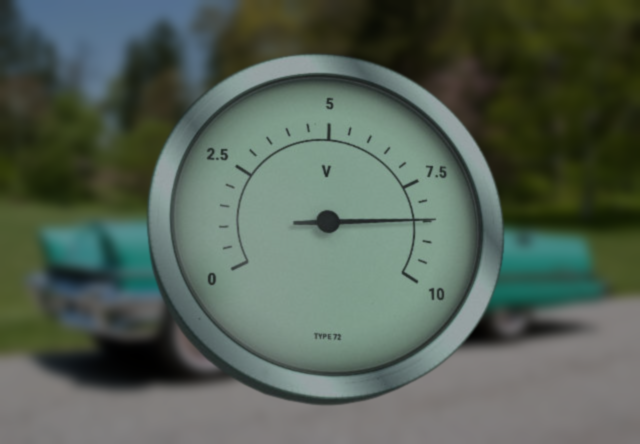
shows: value=8.5 unit=V
